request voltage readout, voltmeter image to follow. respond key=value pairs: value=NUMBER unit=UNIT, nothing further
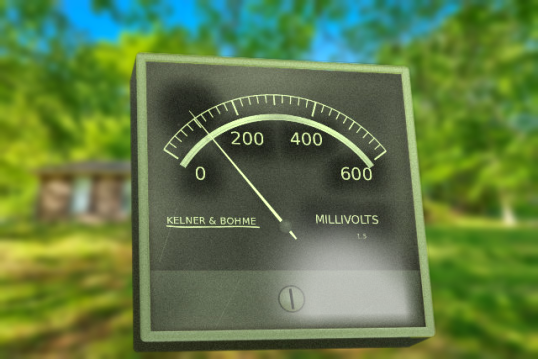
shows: value=100 unit=mV
